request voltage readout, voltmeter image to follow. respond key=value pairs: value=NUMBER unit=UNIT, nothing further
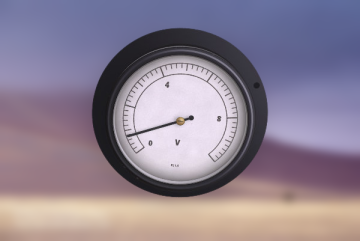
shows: value=0.8 unit=V
